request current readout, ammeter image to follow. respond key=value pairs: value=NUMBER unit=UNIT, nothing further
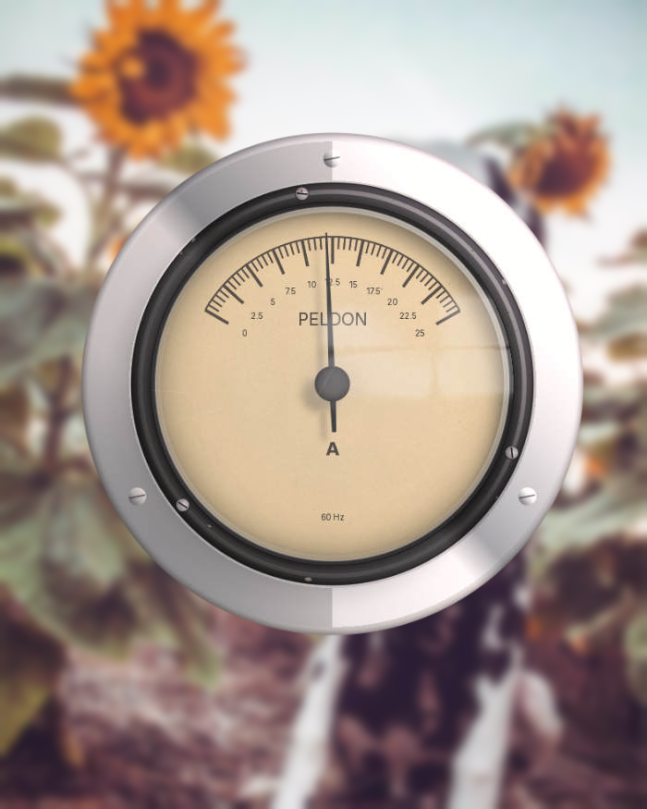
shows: value=12 unit=A
